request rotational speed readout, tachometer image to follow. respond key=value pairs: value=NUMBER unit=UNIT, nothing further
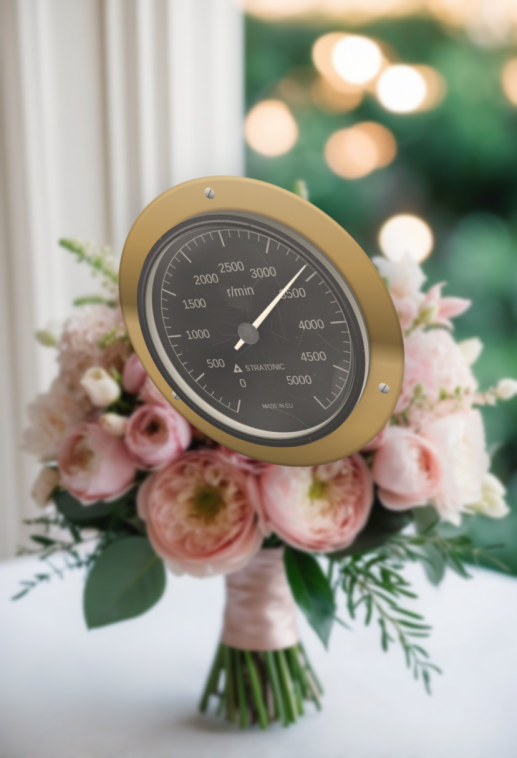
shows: value=3400 unit=rpm
